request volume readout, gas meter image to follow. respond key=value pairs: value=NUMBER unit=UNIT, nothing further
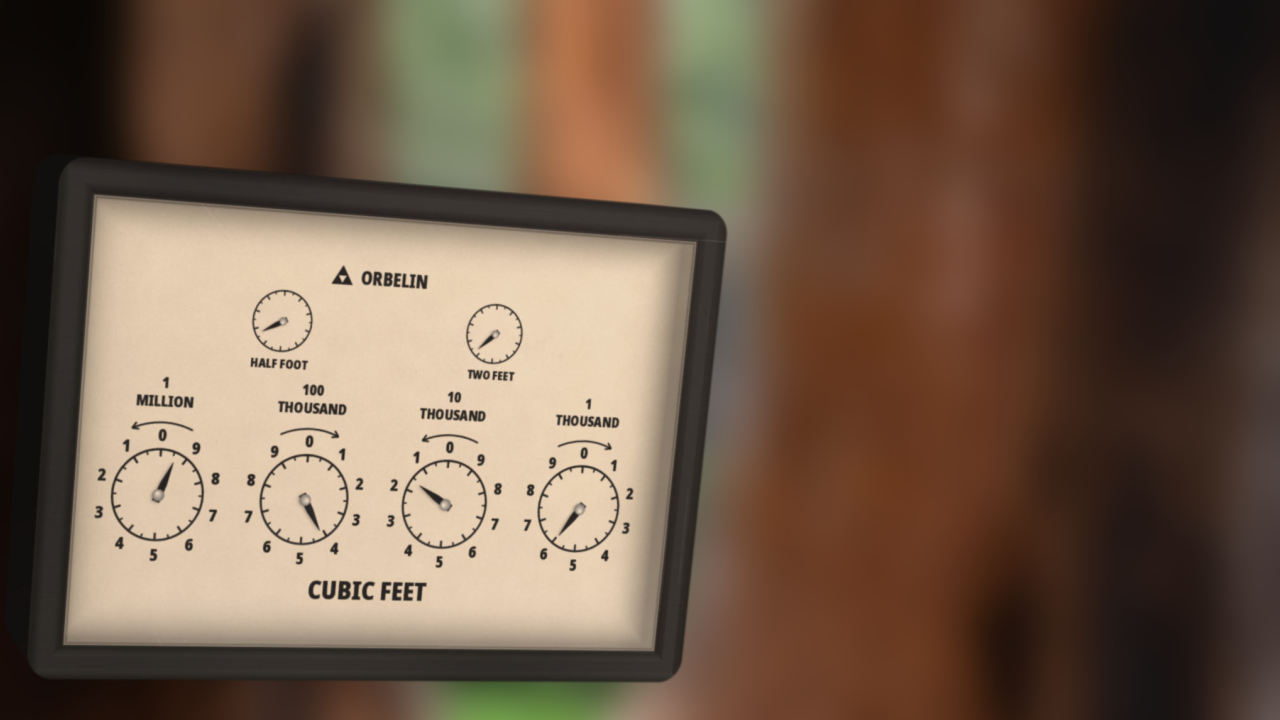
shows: value=941600 unit=ft³
